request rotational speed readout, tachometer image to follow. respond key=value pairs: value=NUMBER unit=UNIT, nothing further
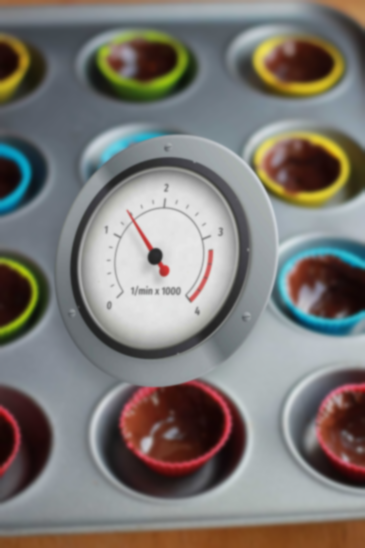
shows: value=1400 unit=rpm
